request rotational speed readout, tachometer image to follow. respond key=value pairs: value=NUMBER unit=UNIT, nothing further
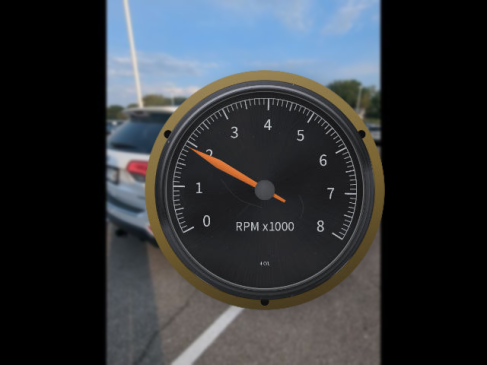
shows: value=1900 unit=rpm
